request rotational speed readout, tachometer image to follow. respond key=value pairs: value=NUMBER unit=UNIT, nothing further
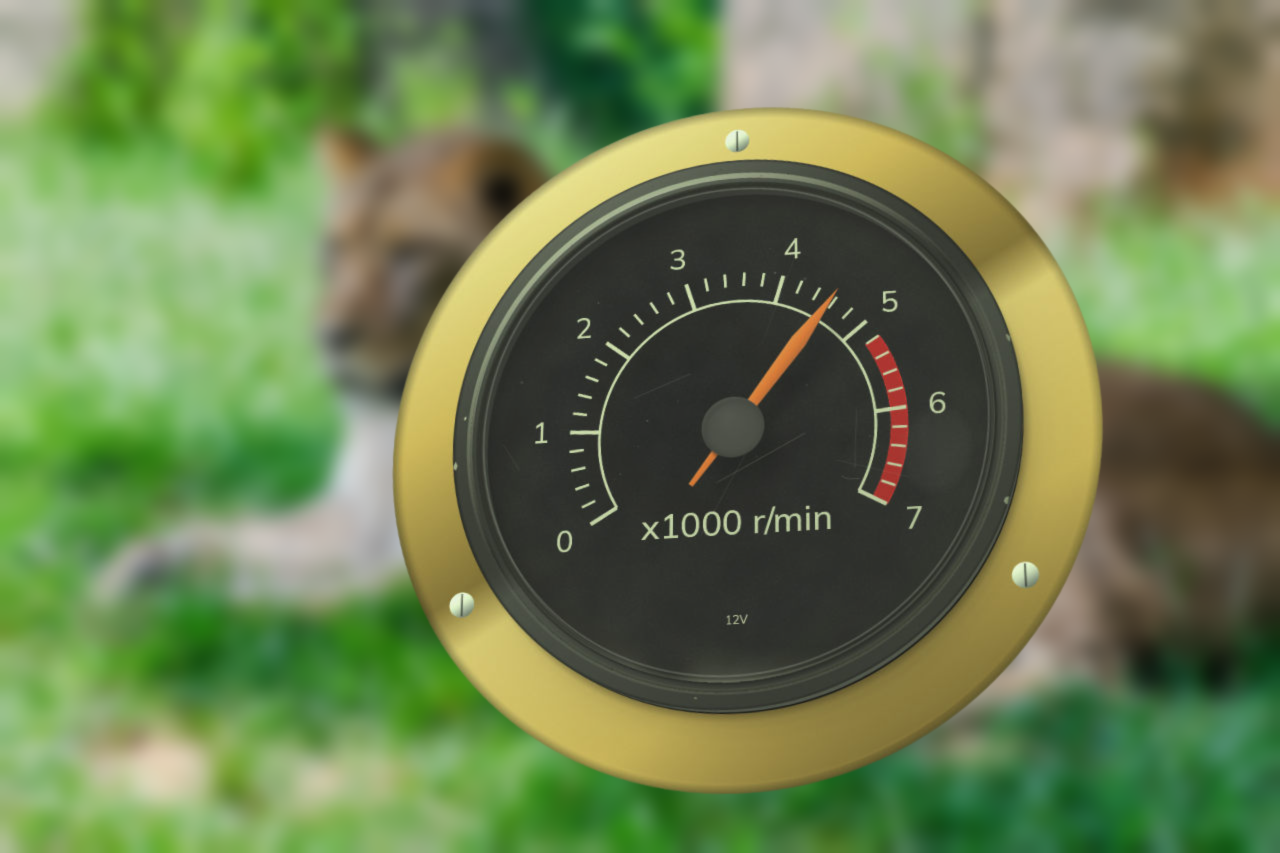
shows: value=4600 unit=rpm
